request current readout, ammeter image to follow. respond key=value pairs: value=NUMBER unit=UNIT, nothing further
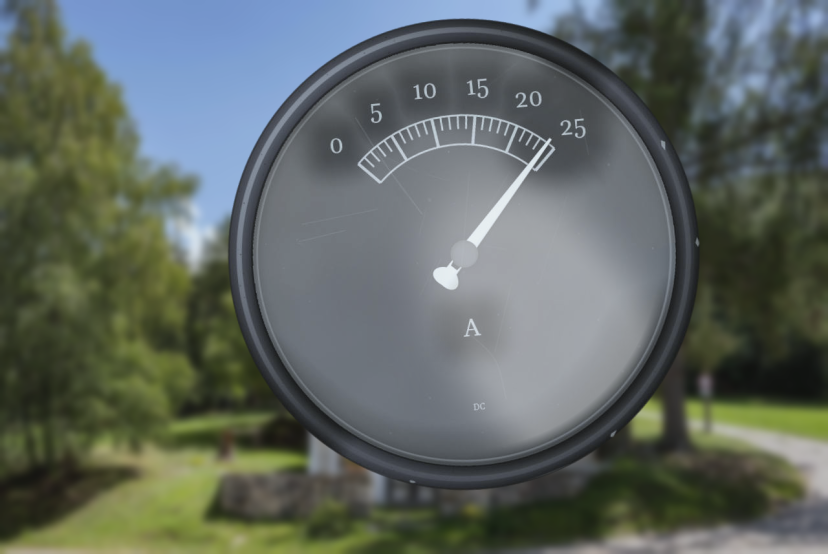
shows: value=24 unit=A
